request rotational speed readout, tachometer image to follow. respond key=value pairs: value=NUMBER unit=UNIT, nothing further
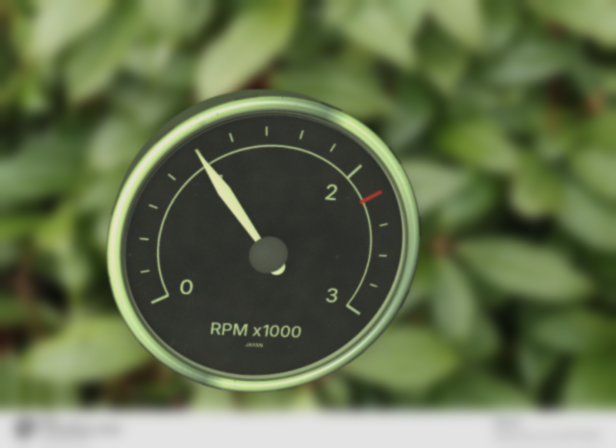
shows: value=1000 unit=rpm
